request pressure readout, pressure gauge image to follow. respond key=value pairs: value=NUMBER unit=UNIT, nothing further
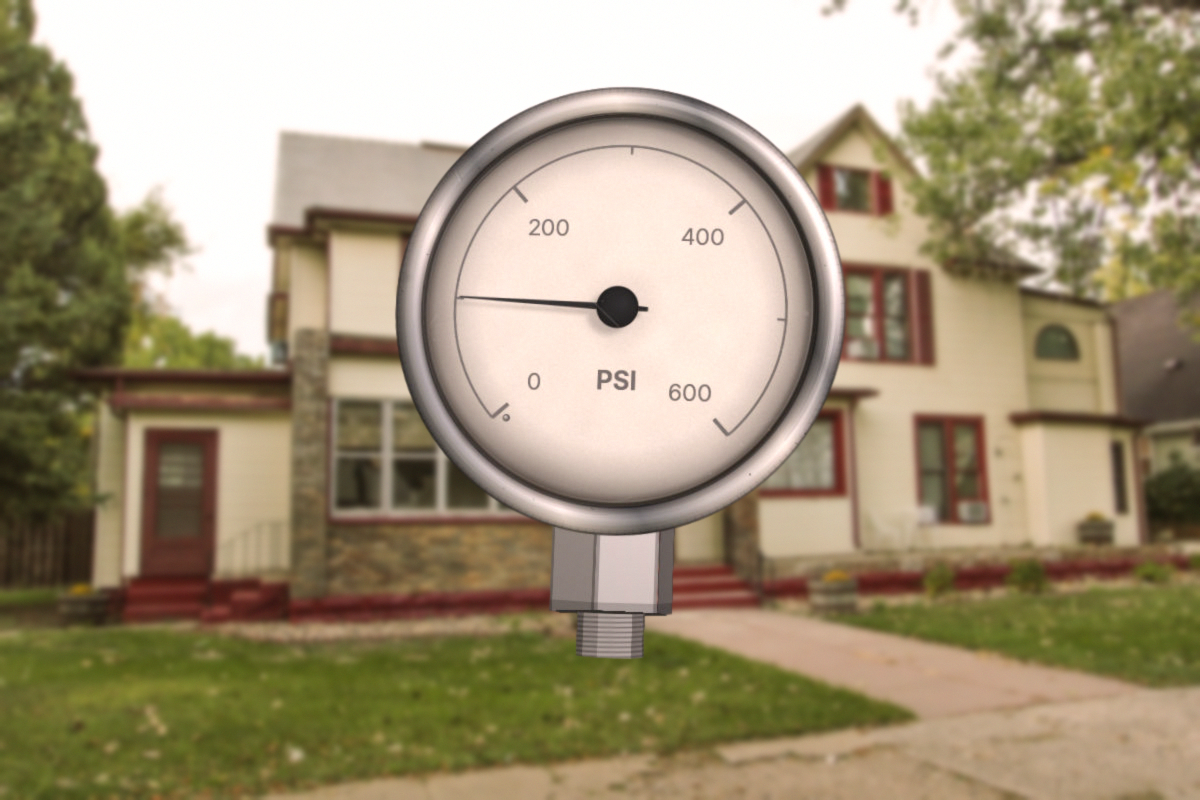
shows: value=100 unit=psi
